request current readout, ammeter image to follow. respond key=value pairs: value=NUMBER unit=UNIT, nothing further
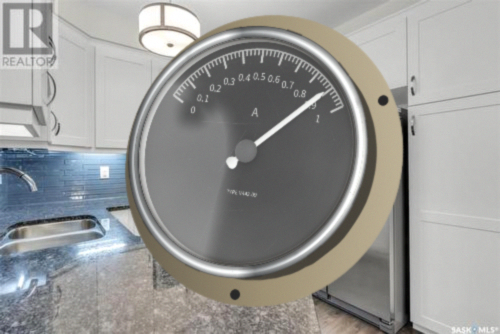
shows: value=0.9 unit=A
